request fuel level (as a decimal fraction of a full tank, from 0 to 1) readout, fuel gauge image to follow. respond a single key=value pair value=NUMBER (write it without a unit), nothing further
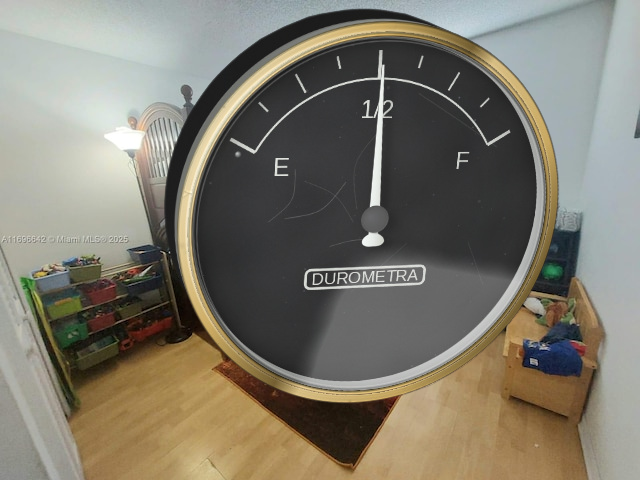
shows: value=0.5
